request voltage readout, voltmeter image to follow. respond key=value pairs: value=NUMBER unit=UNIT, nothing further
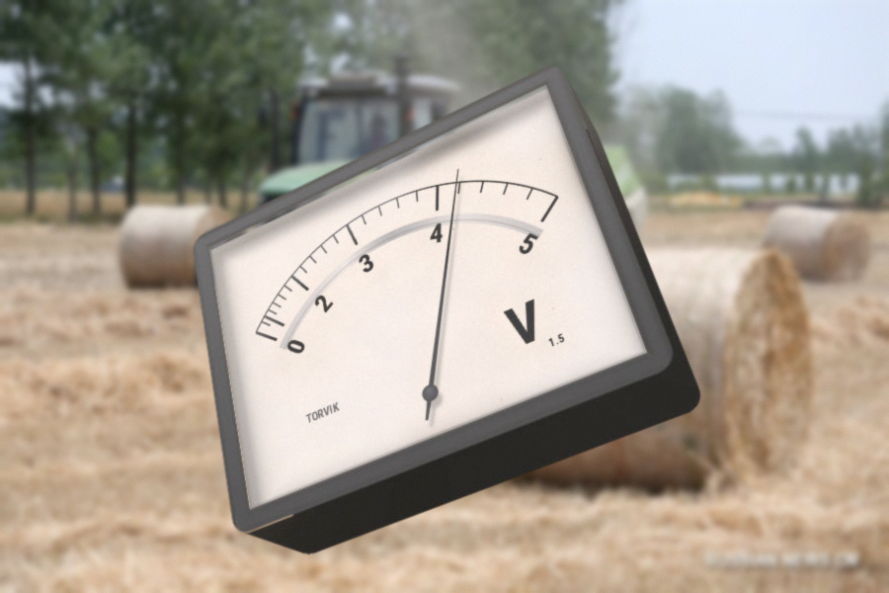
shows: value=4.2 unit=V
